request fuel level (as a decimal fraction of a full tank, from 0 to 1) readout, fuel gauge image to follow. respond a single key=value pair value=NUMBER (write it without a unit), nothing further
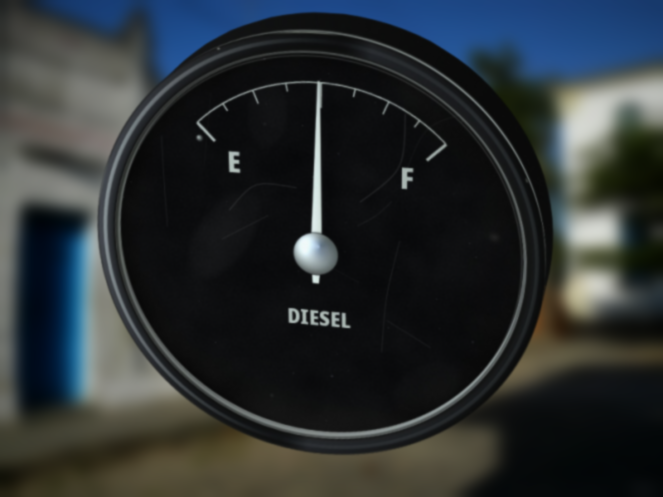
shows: value=0.5
